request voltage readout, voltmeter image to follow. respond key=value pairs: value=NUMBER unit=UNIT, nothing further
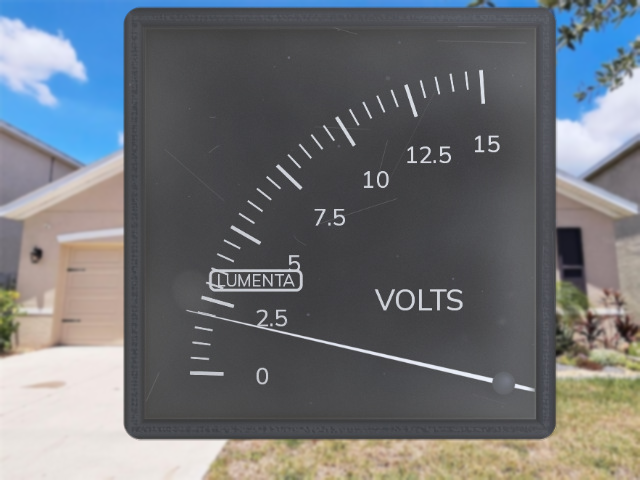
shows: value=2 unit=V
